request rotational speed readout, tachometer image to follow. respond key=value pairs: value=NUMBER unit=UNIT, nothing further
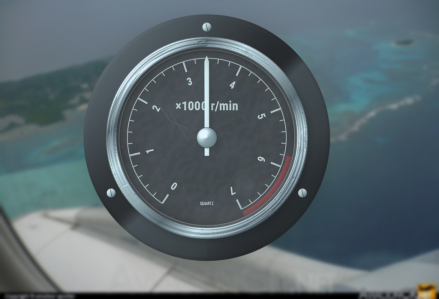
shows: value=3400 unit=rpm
